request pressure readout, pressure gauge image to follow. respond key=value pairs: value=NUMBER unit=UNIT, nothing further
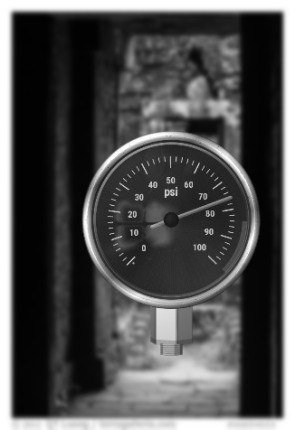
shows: value=76 unit=psi
